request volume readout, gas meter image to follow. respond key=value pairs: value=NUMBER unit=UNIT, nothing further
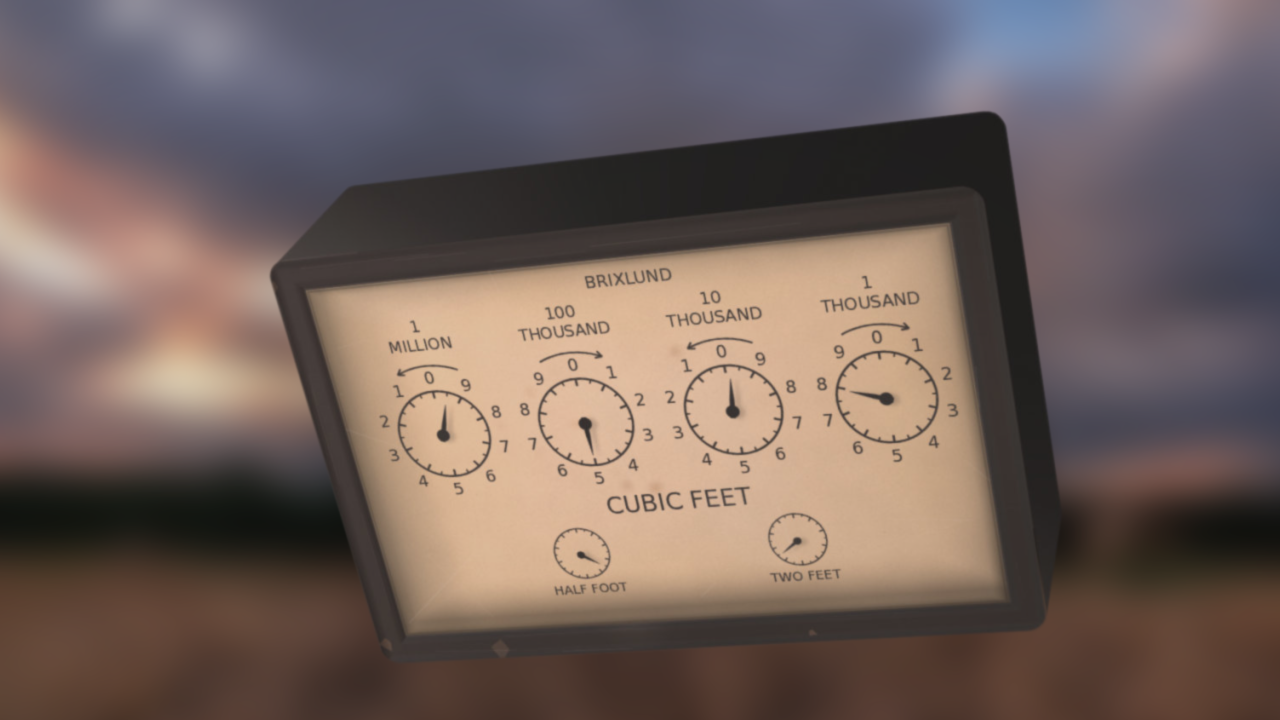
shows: value=949800 unit=ft³
